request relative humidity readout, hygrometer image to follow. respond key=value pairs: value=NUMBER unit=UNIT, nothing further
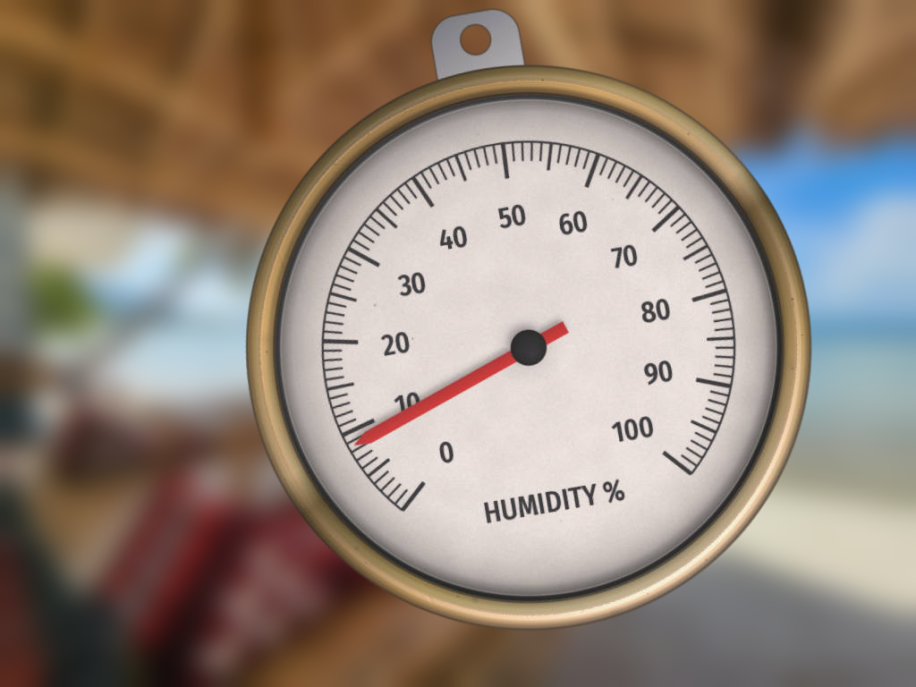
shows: value=8.5 unit=%
